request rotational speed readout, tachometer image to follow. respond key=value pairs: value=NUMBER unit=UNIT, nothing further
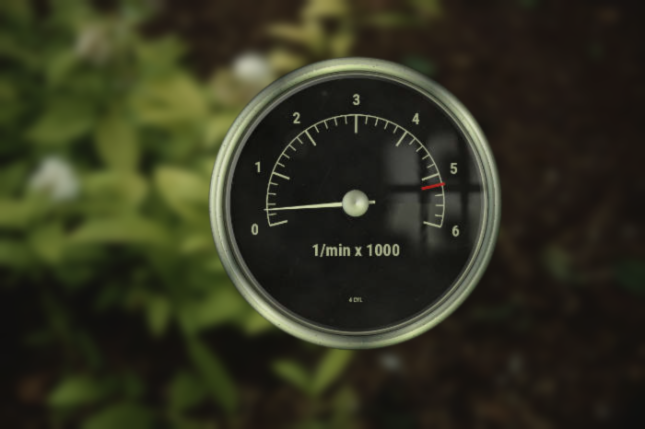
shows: value=300 unit=rpm
